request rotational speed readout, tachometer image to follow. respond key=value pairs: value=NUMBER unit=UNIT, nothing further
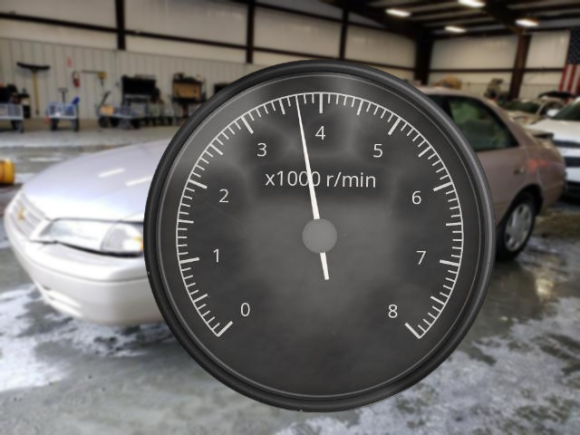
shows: value=3700 unit=rpm
